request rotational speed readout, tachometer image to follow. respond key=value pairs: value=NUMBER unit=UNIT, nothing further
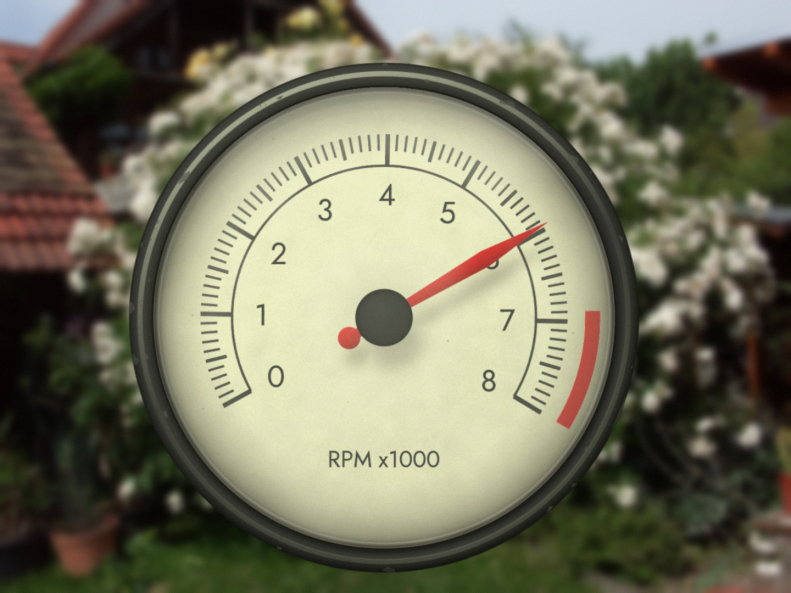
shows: value=5950 unit=rpm
